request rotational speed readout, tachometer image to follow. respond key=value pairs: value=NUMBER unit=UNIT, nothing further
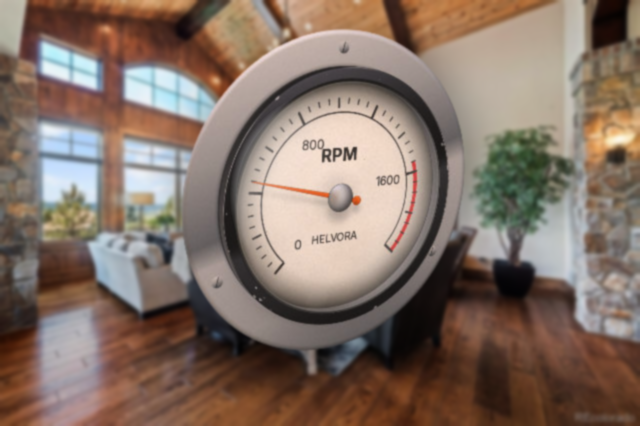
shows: value=450 unit=rpm
